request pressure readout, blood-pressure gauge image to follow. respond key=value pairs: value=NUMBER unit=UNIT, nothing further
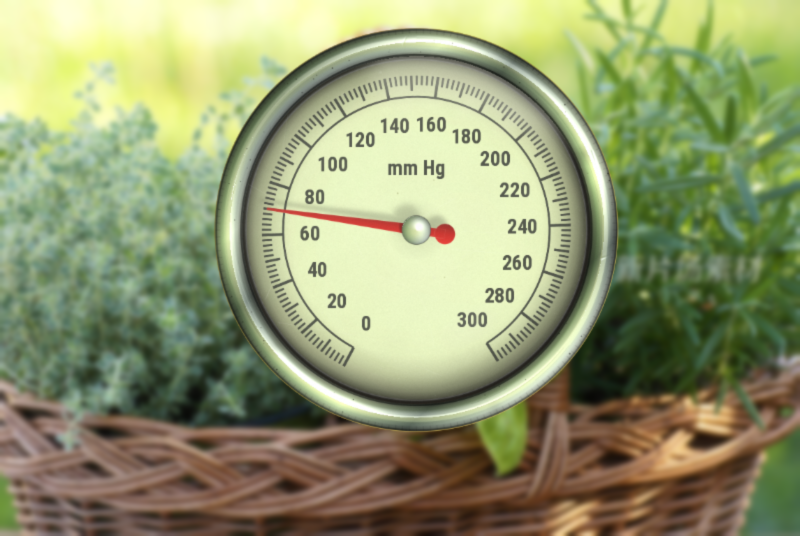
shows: value=70 unit=mmHg
